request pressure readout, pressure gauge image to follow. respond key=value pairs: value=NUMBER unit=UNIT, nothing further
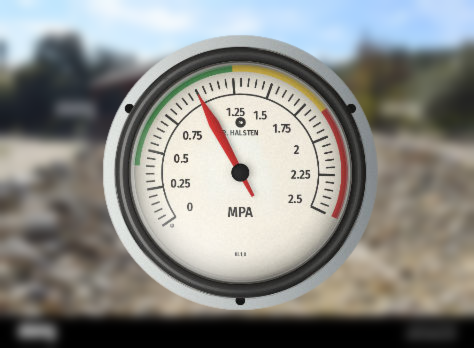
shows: value=1 unit=MPa
